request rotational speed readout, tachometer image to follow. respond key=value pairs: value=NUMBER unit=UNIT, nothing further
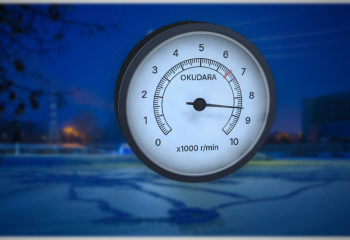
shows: value=8500 unit=rpm
